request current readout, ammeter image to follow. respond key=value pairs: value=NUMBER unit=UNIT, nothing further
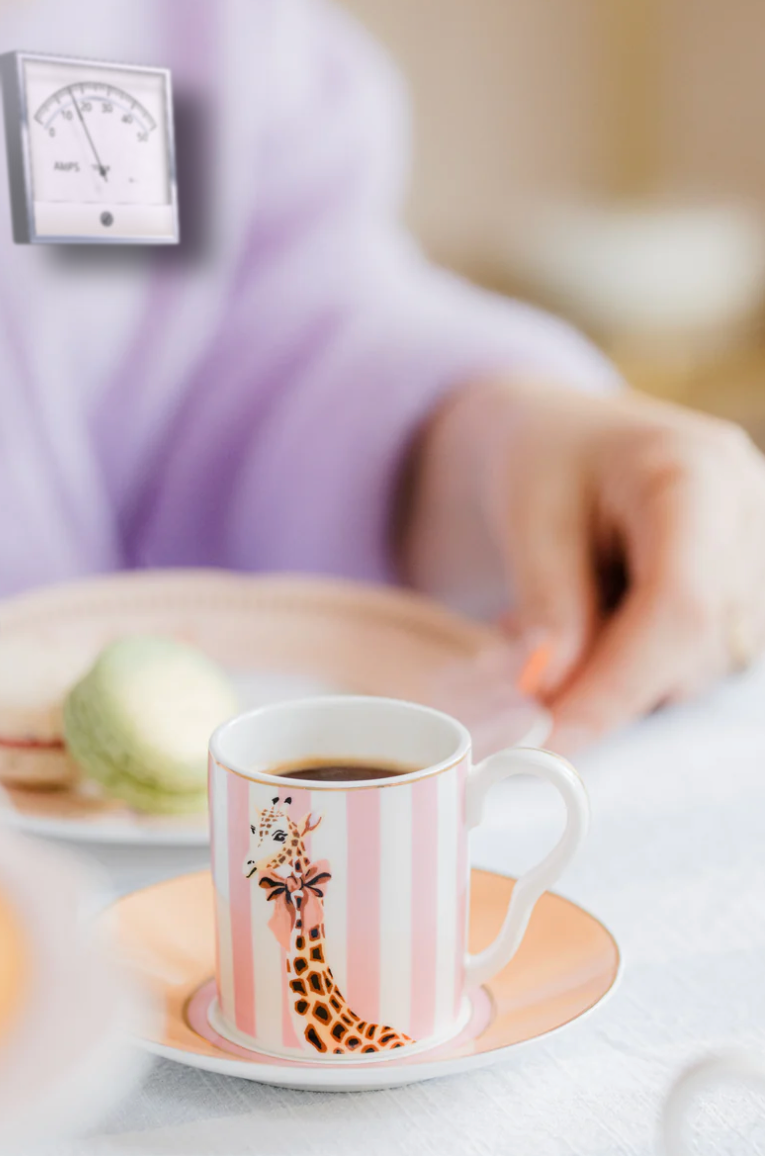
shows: value=15 unit=A
